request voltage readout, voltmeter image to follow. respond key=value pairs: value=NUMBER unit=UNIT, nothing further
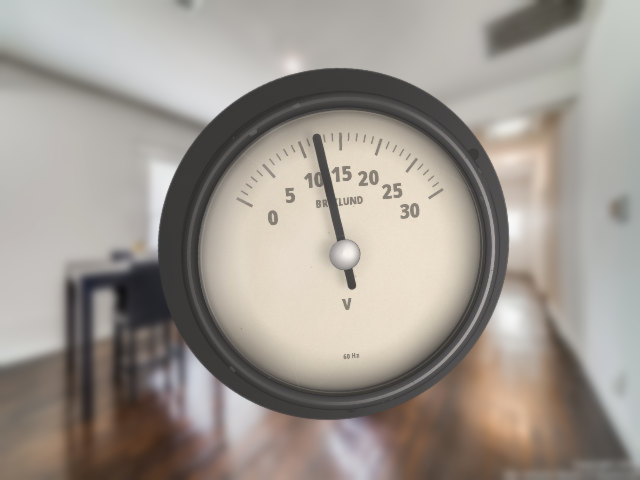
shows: value=12 unit=V
